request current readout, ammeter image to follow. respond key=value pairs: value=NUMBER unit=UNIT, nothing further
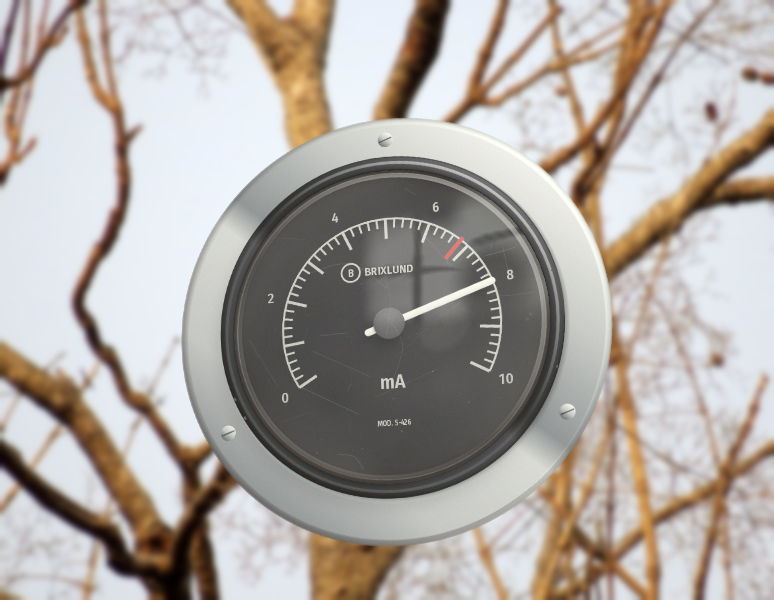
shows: value=8 unit=mA
